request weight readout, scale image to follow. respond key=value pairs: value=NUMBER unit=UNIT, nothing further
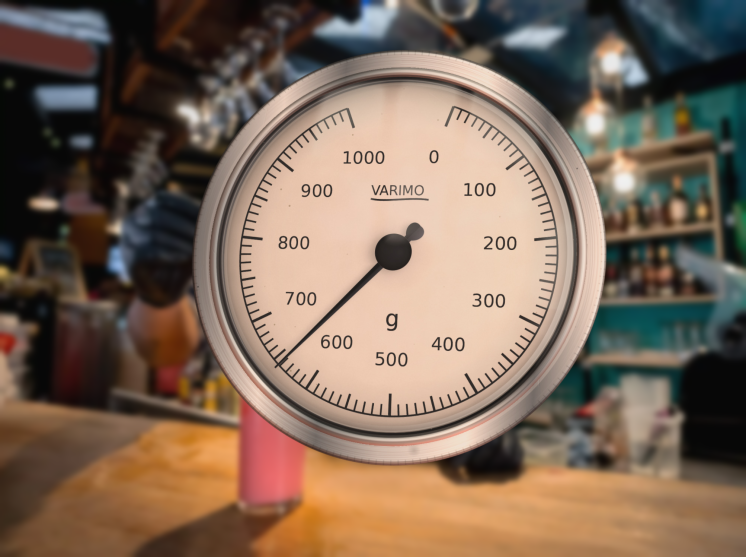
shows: value=640 unit=g
